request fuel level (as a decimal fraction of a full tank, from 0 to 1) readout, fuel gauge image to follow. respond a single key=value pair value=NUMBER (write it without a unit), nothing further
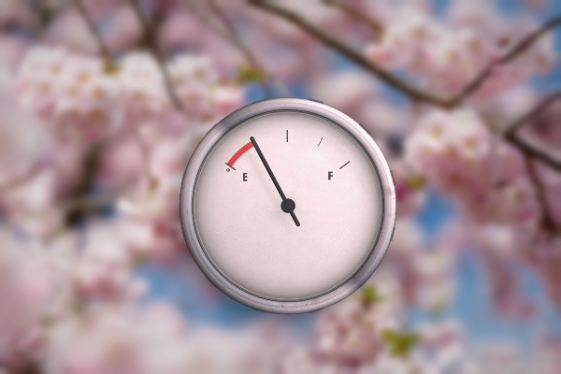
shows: value=0.25
